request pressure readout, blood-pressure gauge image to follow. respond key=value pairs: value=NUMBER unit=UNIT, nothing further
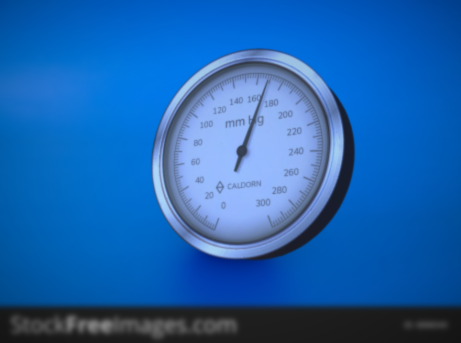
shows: value=170 unit=mmHg
